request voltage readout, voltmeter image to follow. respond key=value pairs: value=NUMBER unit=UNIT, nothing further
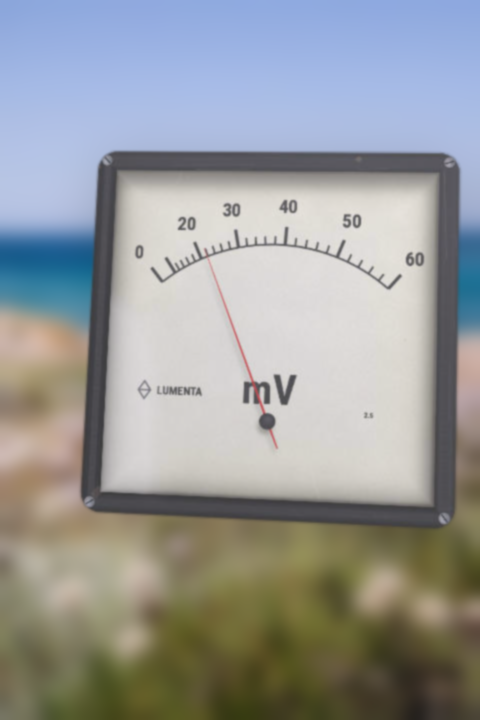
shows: value=22 unit=mV
